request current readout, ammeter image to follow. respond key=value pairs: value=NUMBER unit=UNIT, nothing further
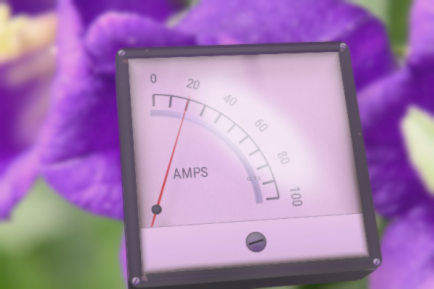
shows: value=20 unit=A
